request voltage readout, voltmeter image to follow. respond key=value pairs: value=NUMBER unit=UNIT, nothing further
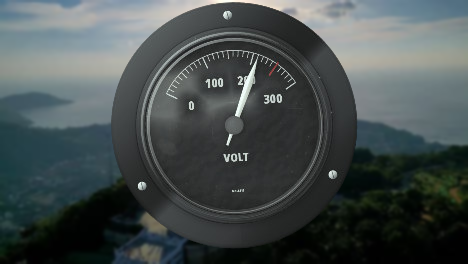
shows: value=210 unit=V
